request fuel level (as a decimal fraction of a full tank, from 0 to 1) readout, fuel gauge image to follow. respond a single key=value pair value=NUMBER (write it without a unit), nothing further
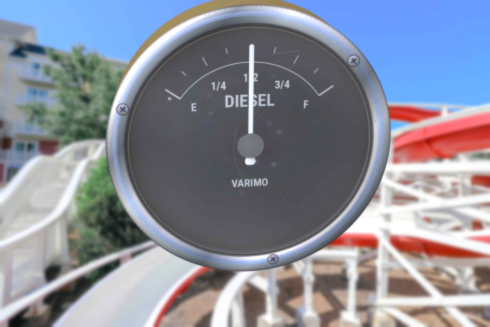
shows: value=0.5
